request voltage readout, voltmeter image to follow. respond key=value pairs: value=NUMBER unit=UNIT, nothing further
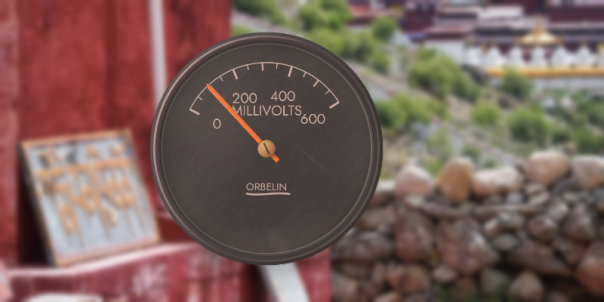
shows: value=100 unit=mV
